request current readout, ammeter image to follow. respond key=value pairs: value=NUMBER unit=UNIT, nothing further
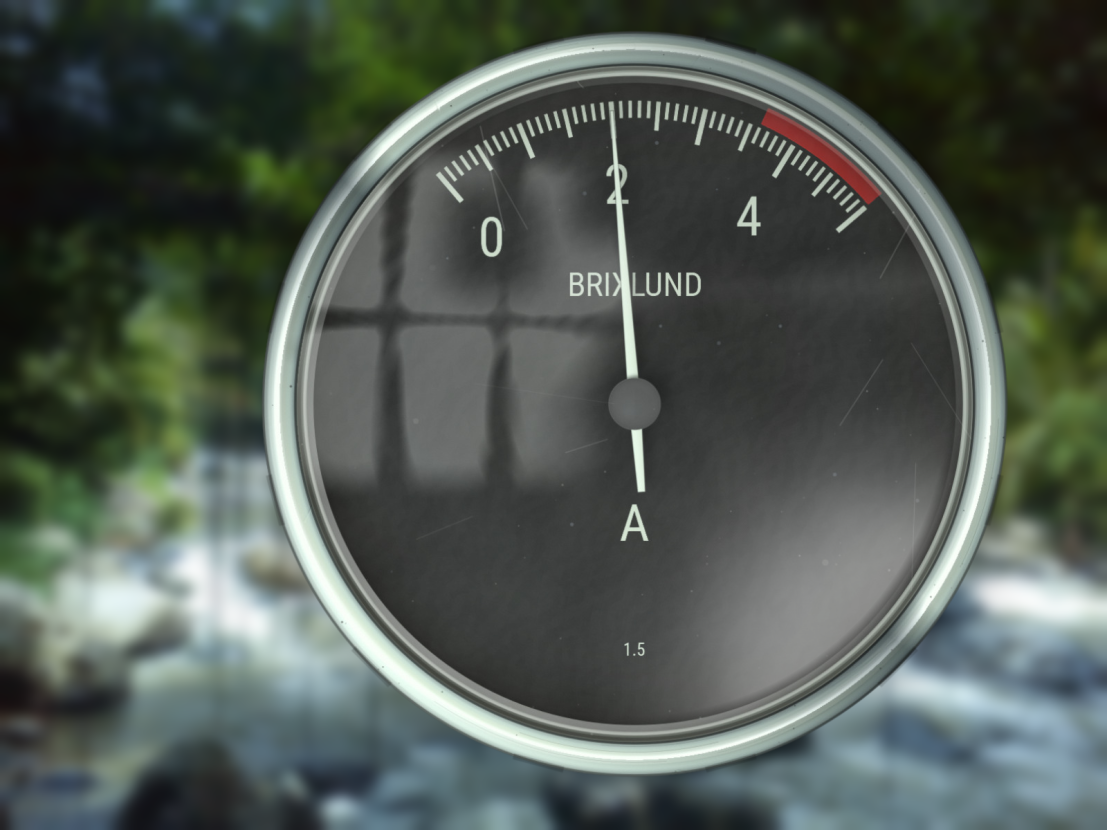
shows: value=2 unit=A
